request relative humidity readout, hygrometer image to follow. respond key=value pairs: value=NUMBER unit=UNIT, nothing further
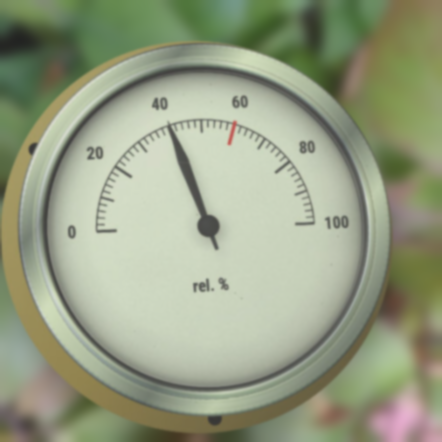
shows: value=40 unit=%
